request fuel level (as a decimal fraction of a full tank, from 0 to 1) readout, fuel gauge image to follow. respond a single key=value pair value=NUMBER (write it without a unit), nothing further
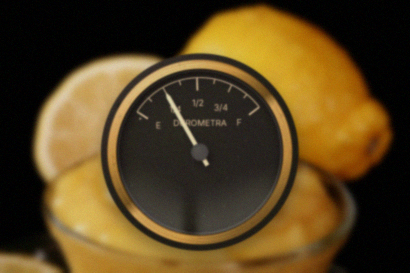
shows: value=0.25
